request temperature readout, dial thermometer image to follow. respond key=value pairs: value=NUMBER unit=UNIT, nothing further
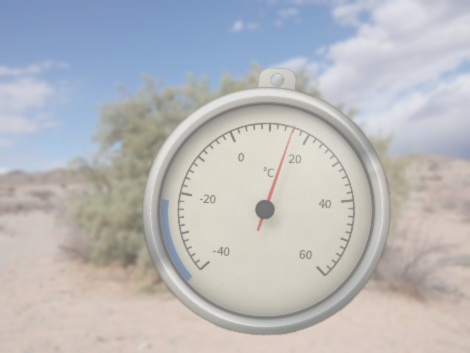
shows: value=16 unit=°C
